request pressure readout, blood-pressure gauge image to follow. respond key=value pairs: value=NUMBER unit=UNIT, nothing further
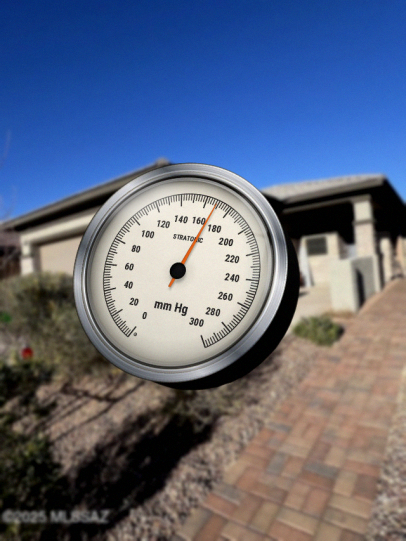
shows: value=170 unit=mmHg
